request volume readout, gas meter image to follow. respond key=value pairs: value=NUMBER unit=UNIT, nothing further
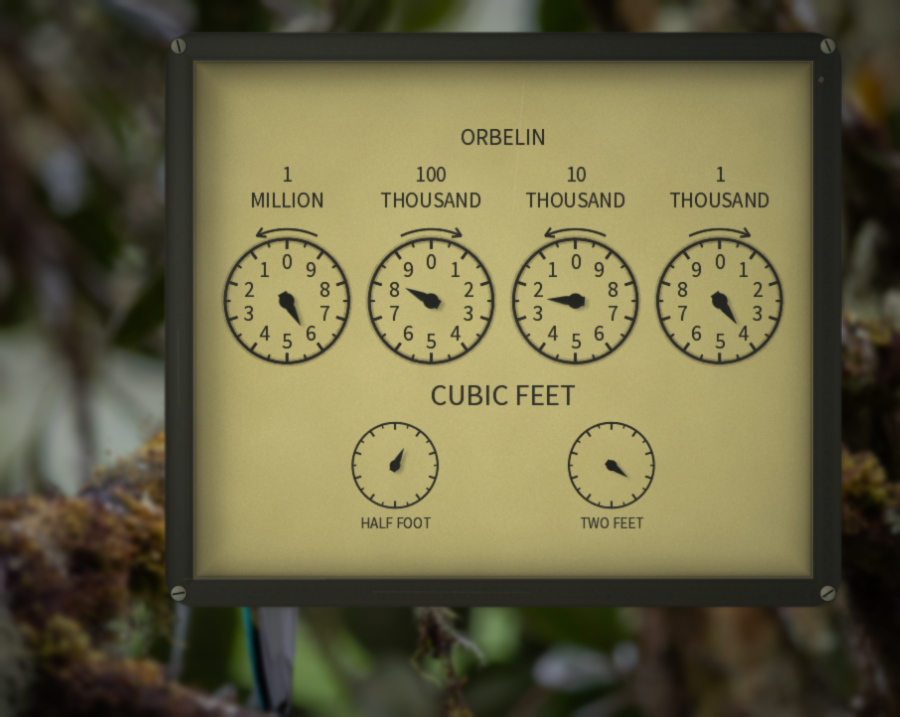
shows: value=582400 unit=ft³
